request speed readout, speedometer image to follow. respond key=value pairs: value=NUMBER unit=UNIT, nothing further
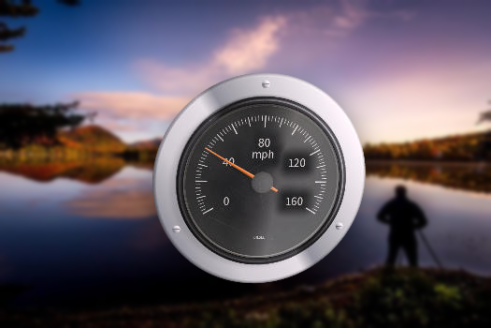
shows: value=40 unit=mph
